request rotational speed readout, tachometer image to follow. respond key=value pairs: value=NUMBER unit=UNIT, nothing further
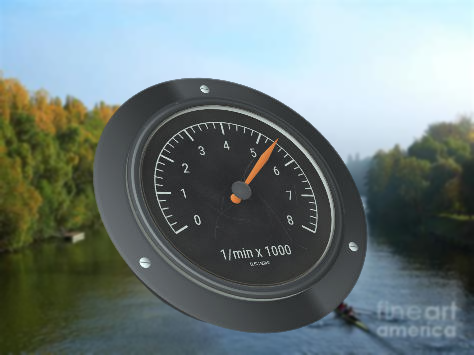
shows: value=5400 unit=rpm
